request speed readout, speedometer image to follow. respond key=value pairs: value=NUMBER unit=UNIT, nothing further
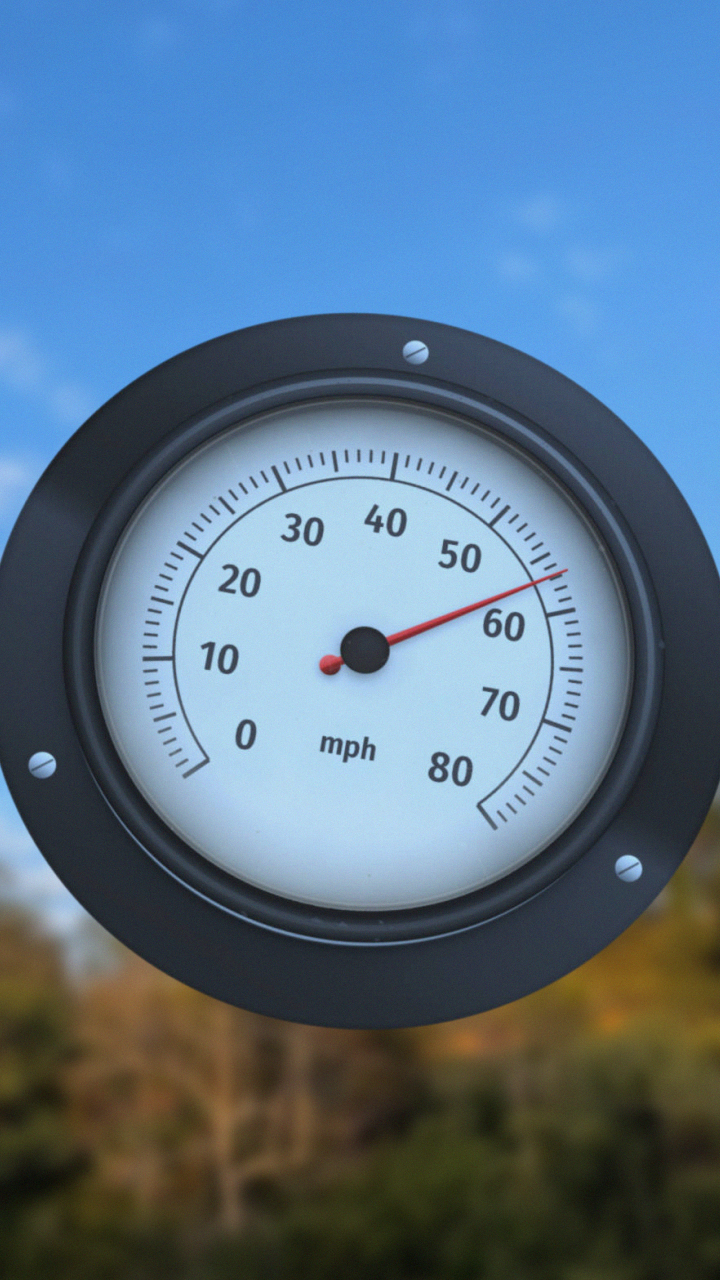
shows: value=57 unit=mph
